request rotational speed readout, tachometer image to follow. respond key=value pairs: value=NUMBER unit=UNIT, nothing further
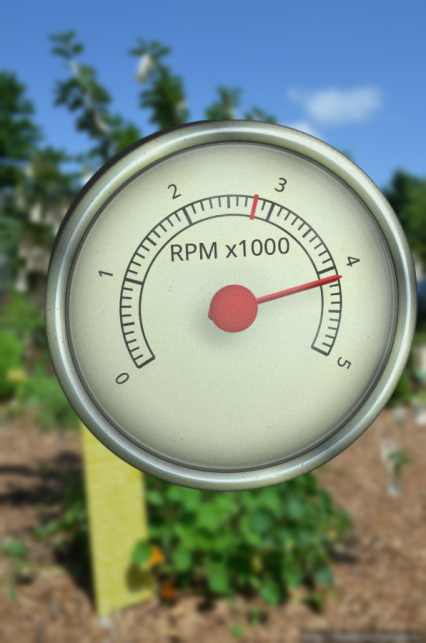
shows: value=4100 unit=rpm
